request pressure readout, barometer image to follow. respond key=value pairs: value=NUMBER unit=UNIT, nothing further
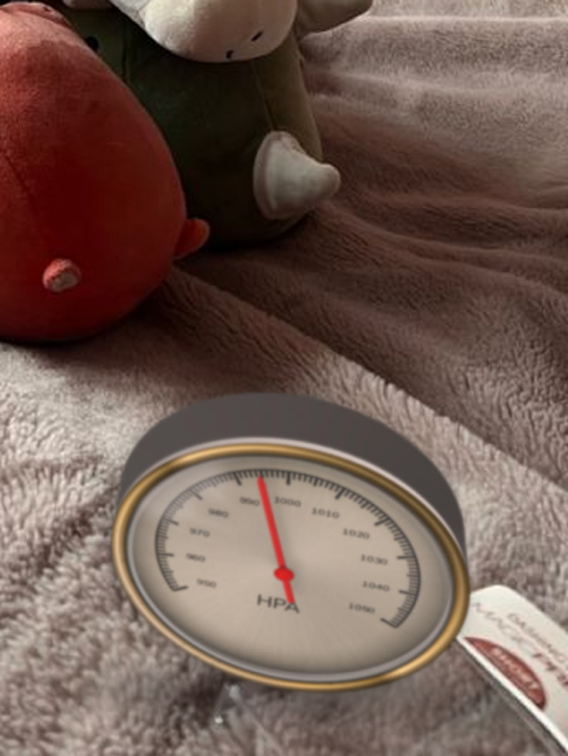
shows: value=995 unit=hPa
